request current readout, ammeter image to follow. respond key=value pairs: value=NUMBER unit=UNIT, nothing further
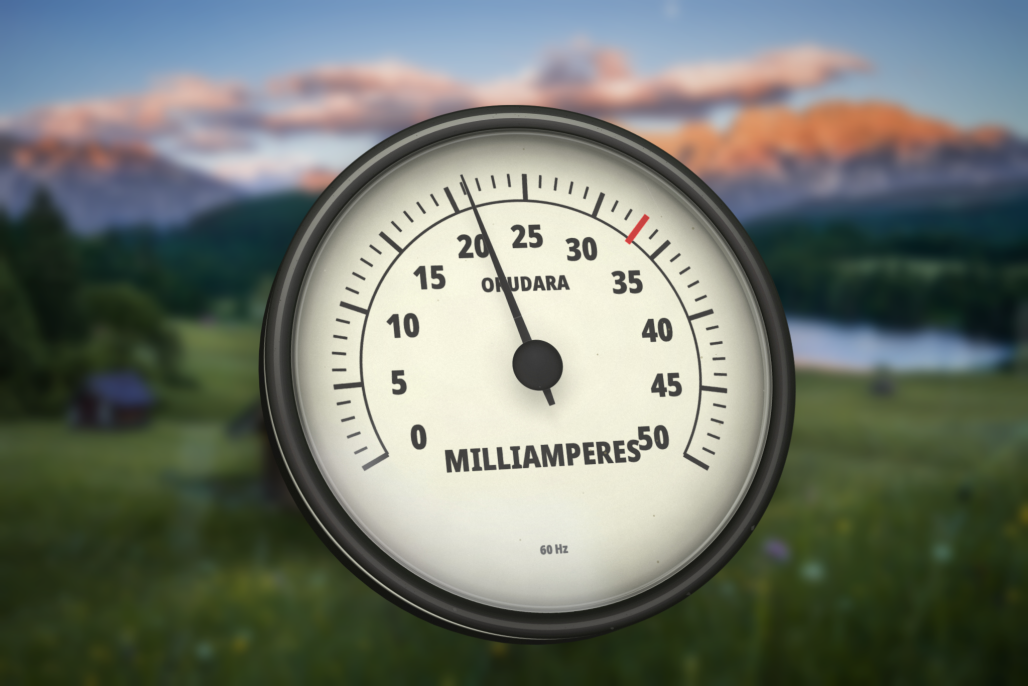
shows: value=21 unit=mA
